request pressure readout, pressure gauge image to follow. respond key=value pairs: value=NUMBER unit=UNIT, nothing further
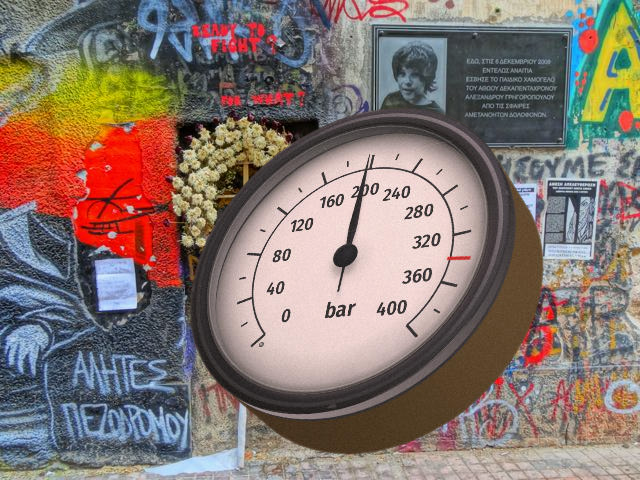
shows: value=200 unit=bar
